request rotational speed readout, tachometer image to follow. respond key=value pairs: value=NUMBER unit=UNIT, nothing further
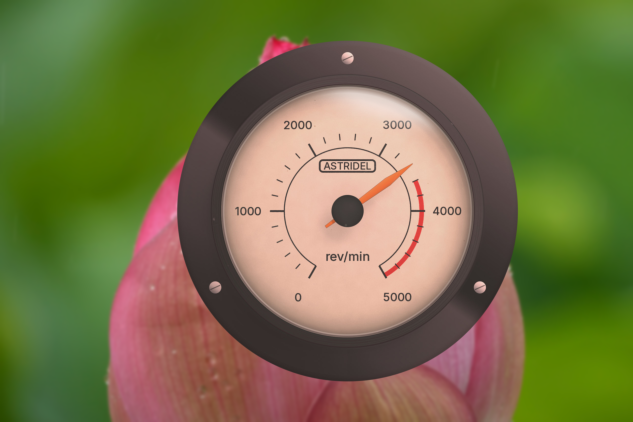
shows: value=3400 unit=rpm
